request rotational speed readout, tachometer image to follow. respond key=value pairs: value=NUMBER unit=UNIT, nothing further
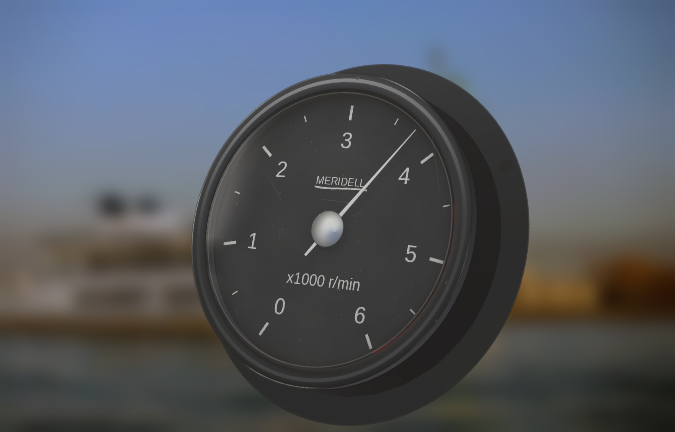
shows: value=3750 unit=rpm
